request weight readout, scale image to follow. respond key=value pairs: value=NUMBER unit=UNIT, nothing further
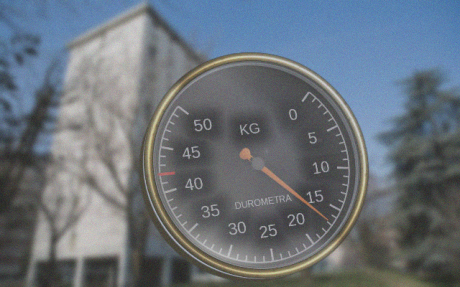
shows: value=17 unit=kg
